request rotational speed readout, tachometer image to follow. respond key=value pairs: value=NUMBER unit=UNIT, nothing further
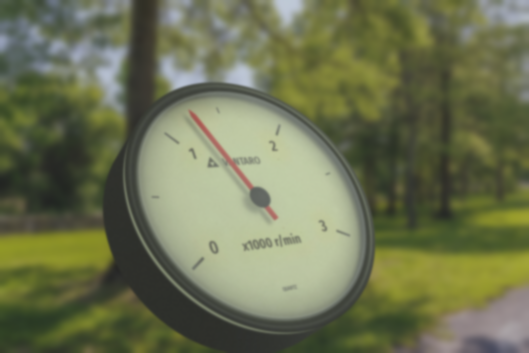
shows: value=1250 unit=rpm
